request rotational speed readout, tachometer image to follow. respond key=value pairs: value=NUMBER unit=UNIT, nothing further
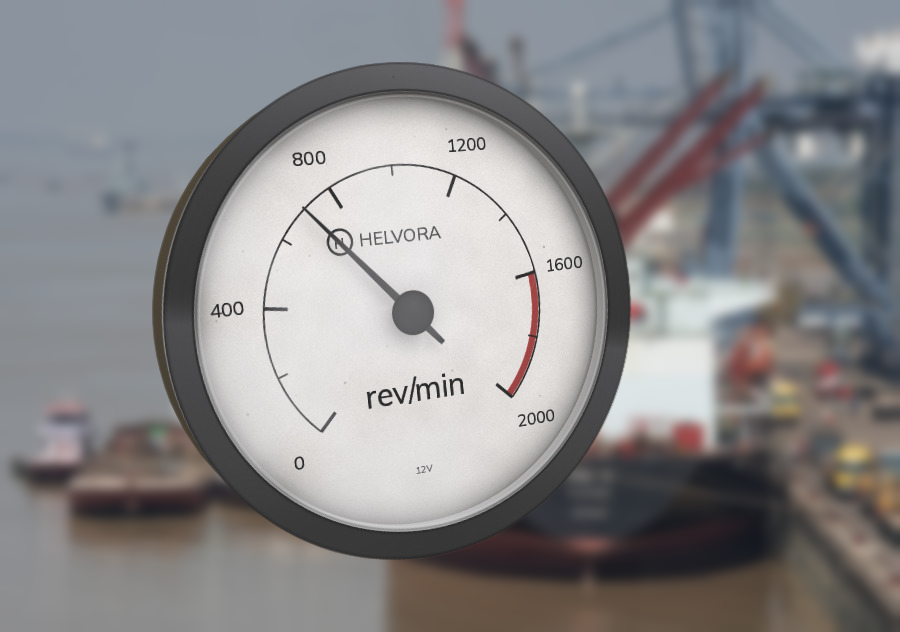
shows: value=700 unit=rpm
